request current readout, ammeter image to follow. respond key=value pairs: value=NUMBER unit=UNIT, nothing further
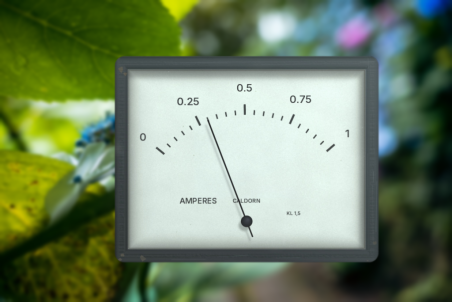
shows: value=0.3 unit=A
